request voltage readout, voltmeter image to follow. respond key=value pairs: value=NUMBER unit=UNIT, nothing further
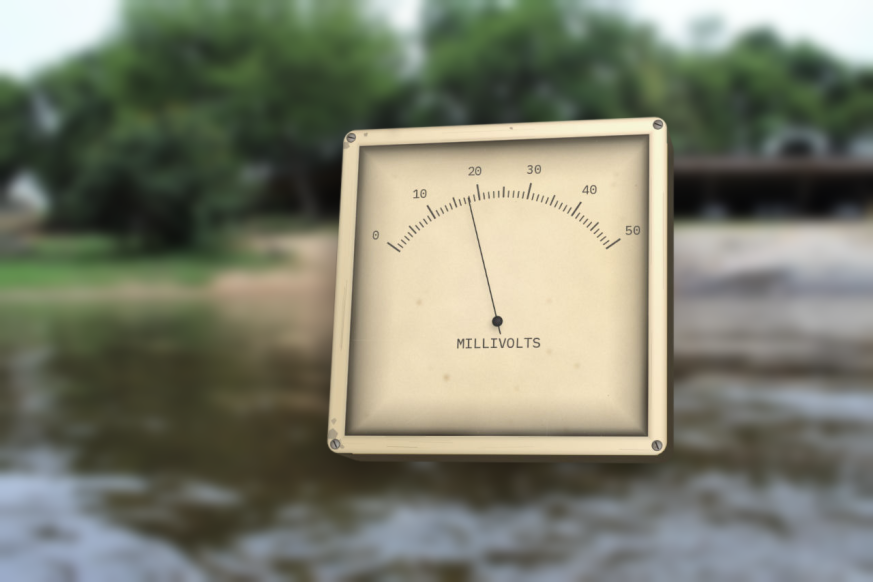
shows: value=18 unit=mV
